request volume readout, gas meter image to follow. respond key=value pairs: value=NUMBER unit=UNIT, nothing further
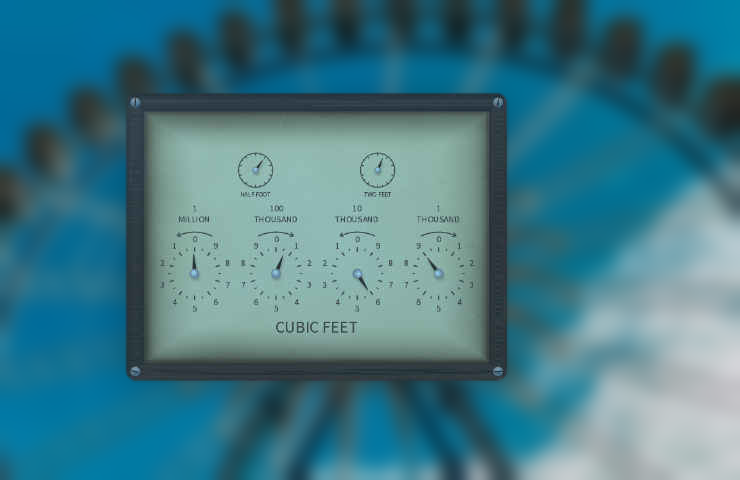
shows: value=5900 unit=ft³
